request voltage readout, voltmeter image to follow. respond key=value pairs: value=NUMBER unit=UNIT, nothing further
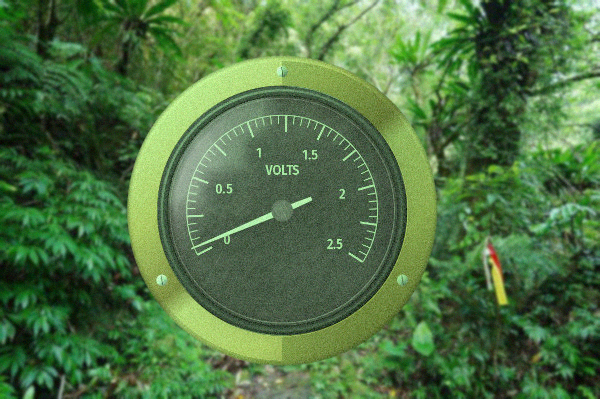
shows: value=0.05 unit=V
